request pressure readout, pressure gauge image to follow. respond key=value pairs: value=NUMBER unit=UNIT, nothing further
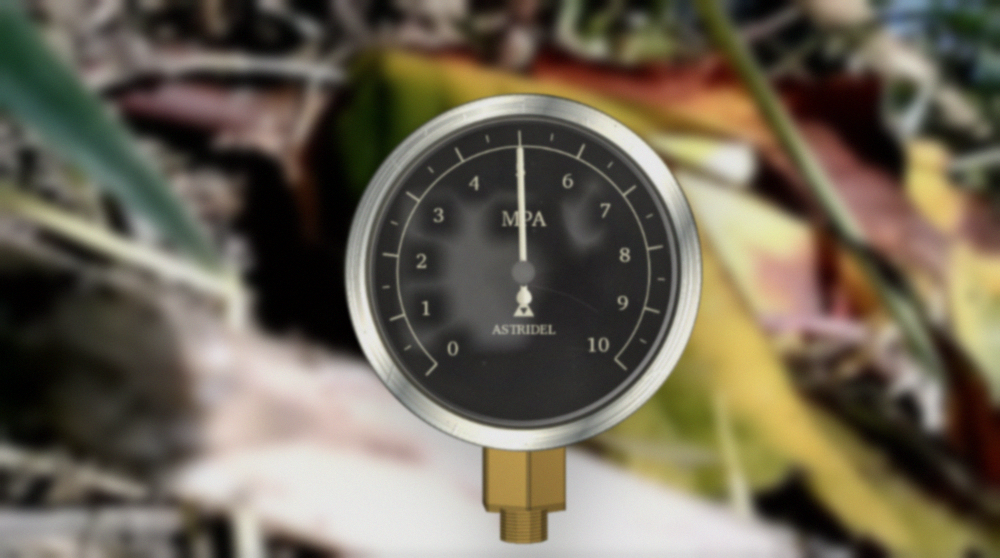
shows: value=5 unit=MPa
